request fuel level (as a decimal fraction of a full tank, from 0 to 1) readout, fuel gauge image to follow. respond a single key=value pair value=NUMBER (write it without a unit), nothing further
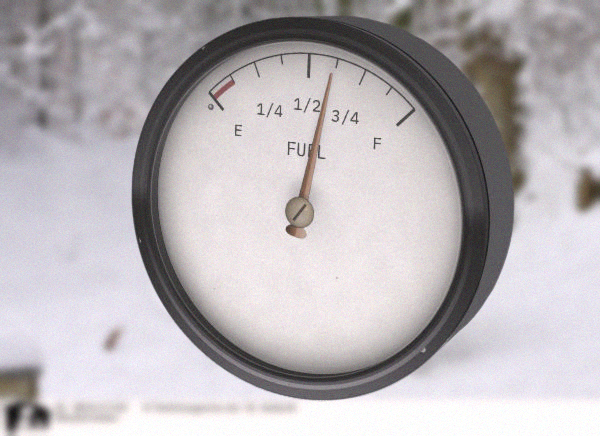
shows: value=0.625
